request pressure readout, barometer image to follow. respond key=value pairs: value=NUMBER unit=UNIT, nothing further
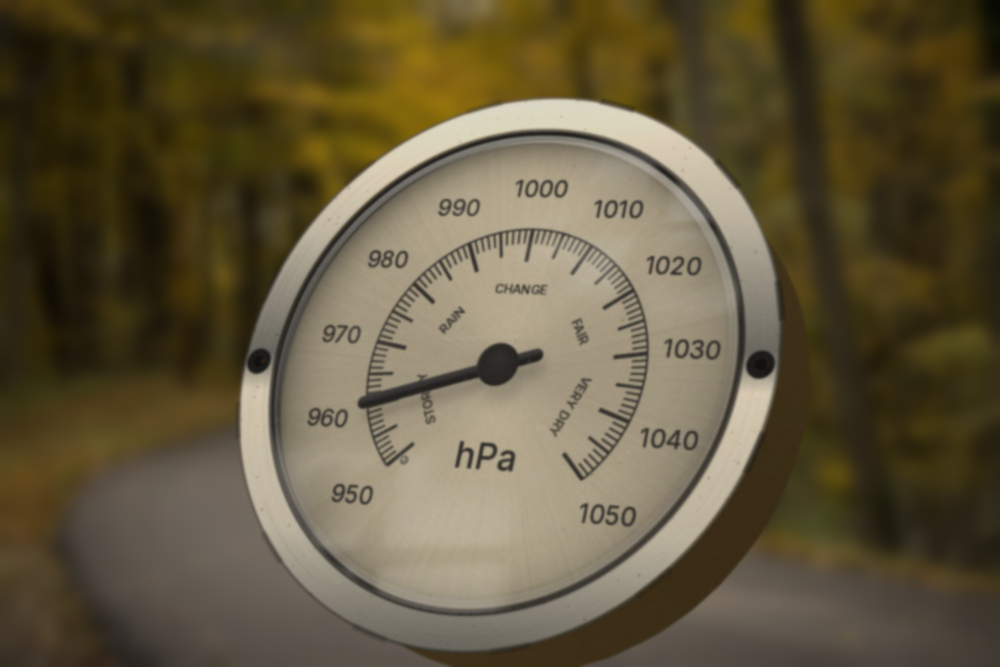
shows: value=960 unit=hPa
